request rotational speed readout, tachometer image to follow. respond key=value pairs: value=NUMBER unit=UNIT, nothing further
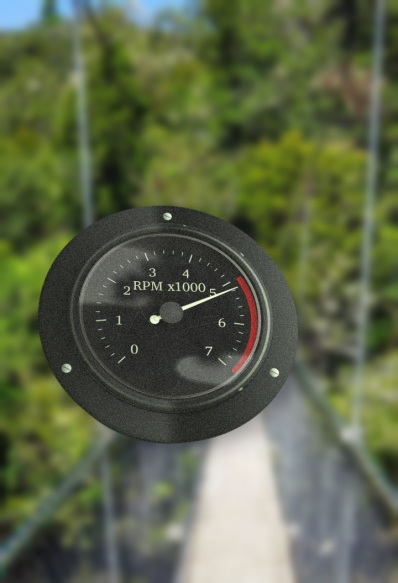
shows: value=5200 unit=rpm
